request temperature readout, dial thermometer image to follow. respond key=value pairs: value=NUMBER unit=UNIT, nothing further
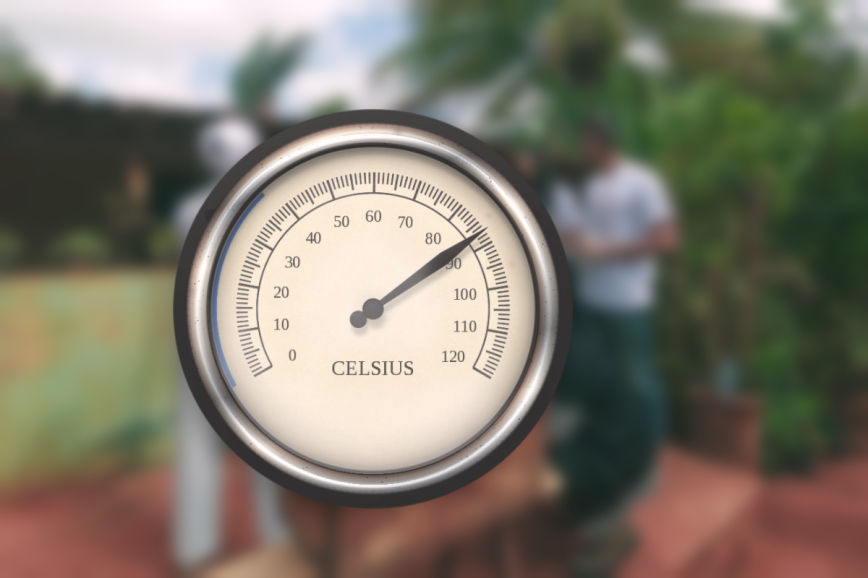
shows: value=87 unit=°C
